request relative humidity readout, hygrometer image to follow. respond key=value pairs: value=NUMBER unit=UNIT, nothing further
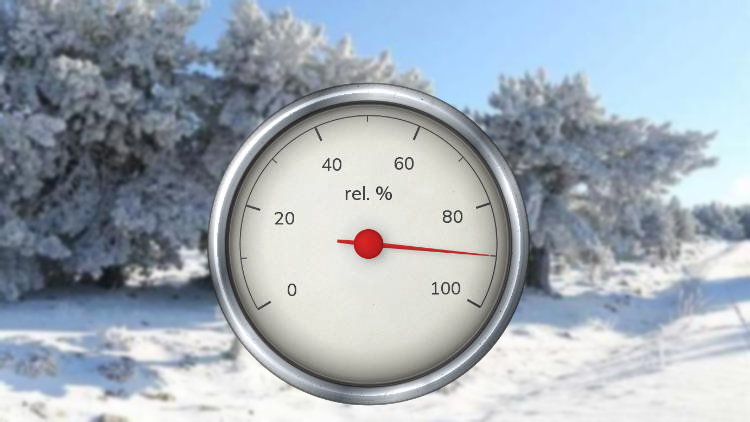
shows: value=90 unit=%
